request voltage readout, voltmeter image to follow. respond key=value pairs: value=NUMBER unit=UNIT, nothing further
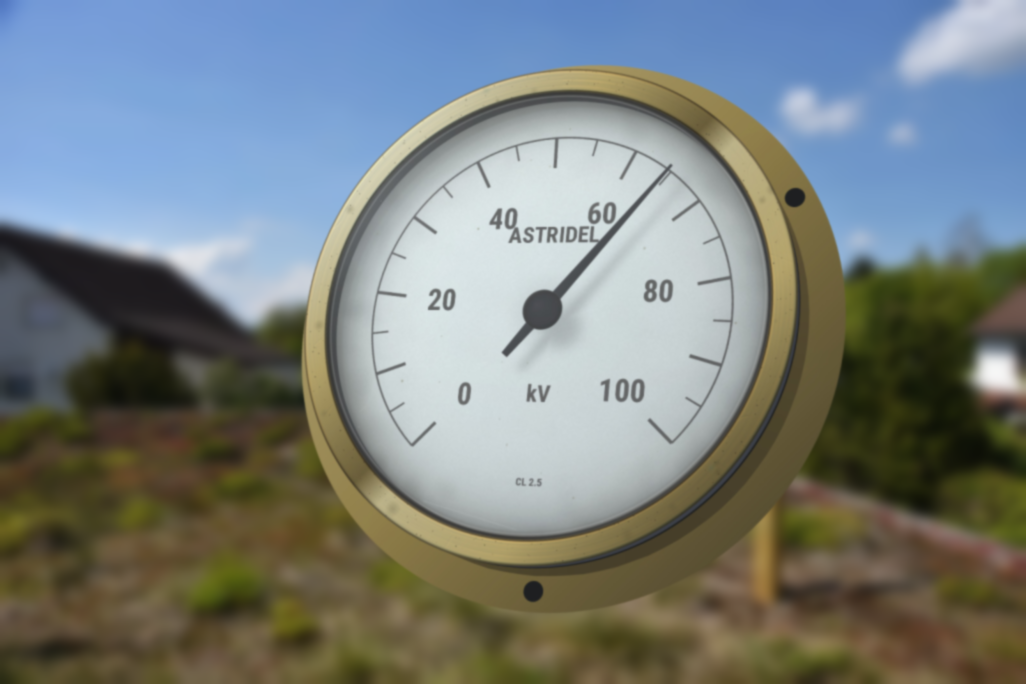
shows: value=65 unit=kV
